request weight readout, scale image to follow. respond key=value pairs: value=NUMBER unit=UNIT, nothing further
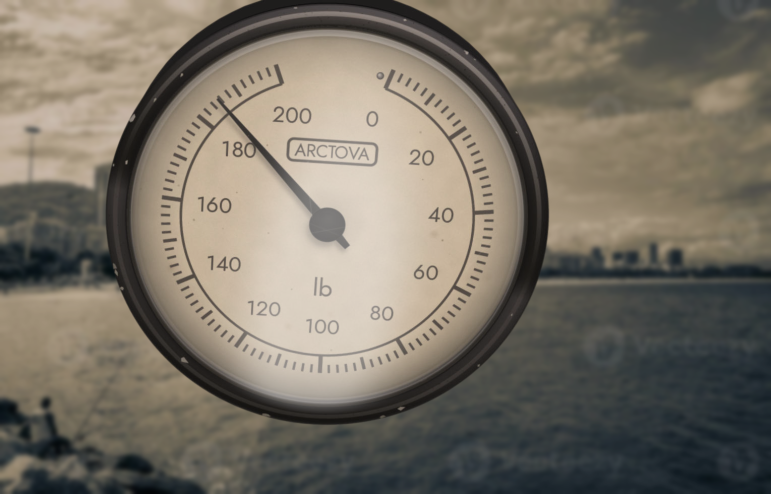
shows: value=186 unit=lb
